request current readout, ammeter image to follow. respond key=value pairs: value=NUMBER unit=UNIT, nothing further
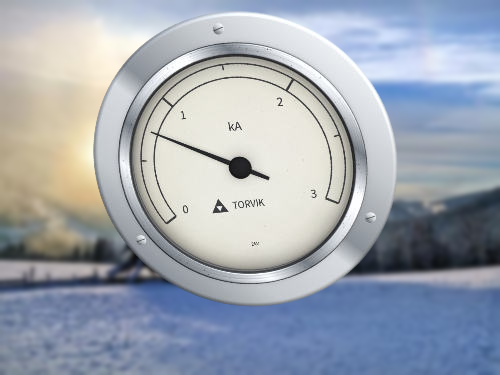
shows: value=0.75 unit=kA
